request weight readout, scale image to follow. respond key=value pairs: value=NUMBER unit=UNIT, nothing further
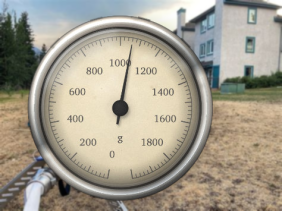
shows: value=1060 unit=g
